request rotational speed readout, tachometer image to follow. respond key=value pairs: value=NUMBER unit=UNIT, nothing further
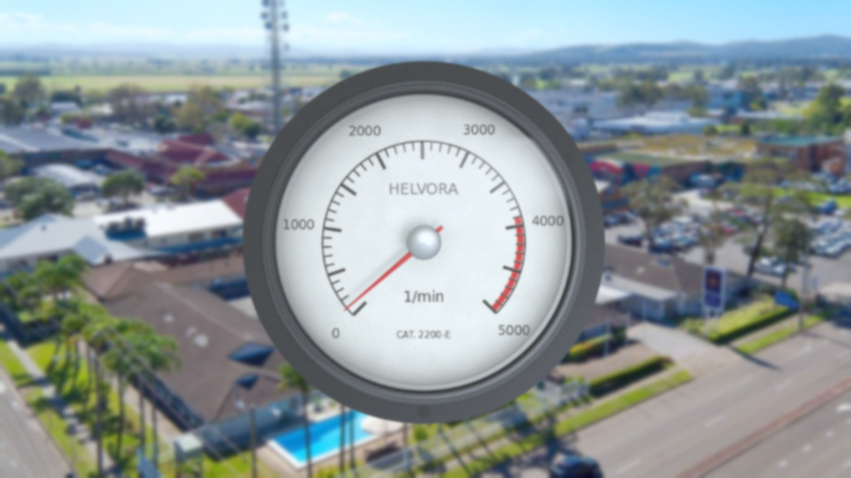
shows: value=100 unit=rpm
